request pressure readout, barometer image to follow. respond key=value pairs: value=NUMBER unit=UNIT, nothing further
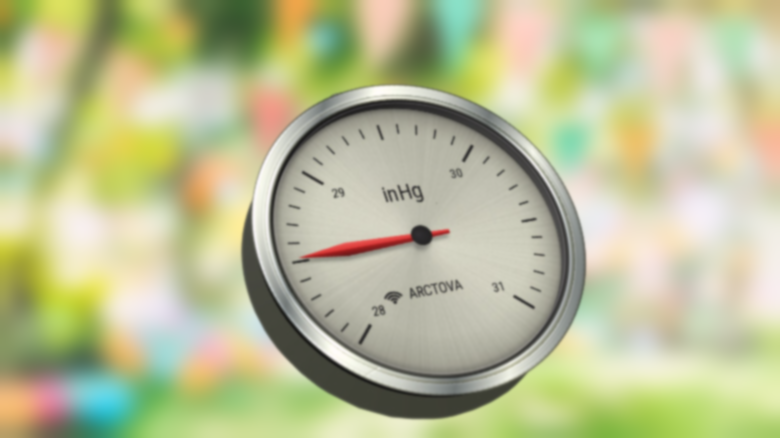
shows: value=28.5 unit=inHg
